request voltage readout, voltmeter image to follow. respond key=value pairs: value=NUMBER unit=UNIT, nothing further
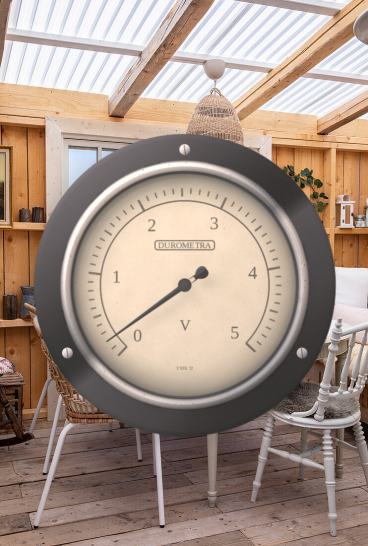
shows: value=0.2 unit=V
